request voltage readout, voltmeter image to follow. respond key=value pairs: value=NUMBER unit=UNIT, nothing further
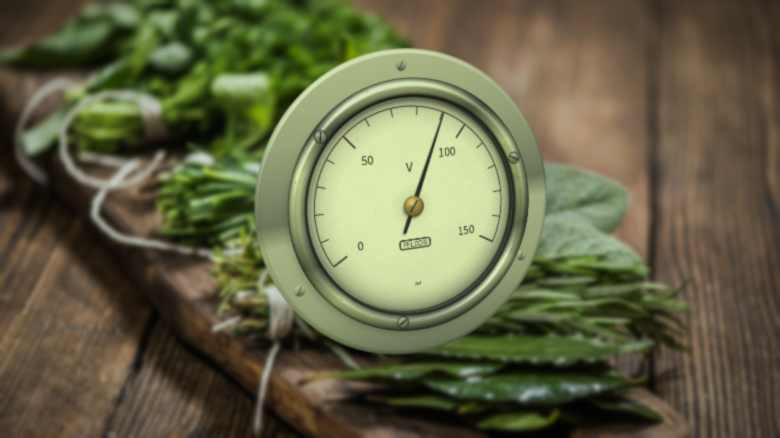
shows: value=90 unit=V
